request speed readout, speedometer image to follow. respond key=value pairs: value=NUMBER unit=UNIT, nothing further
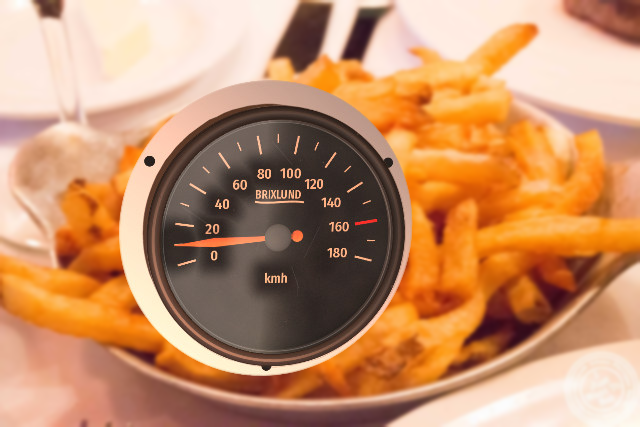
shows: value=10 unit=km/h
